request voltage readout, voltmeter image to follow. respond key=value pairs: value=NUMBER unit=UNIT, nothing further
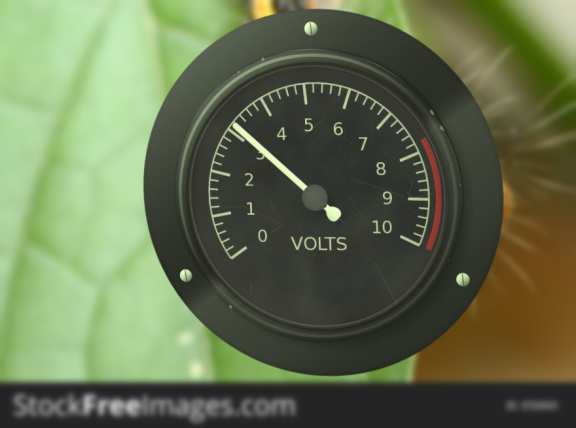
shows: value=3.2 unit=V
